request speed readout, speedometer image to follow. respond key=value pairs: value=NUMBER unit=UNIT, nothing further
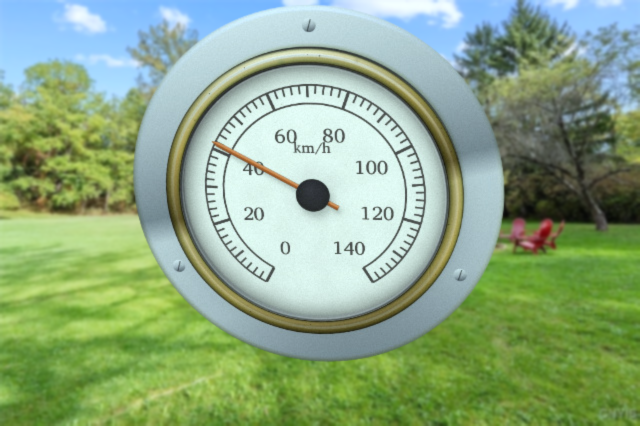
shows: value=42 unit=km/h
